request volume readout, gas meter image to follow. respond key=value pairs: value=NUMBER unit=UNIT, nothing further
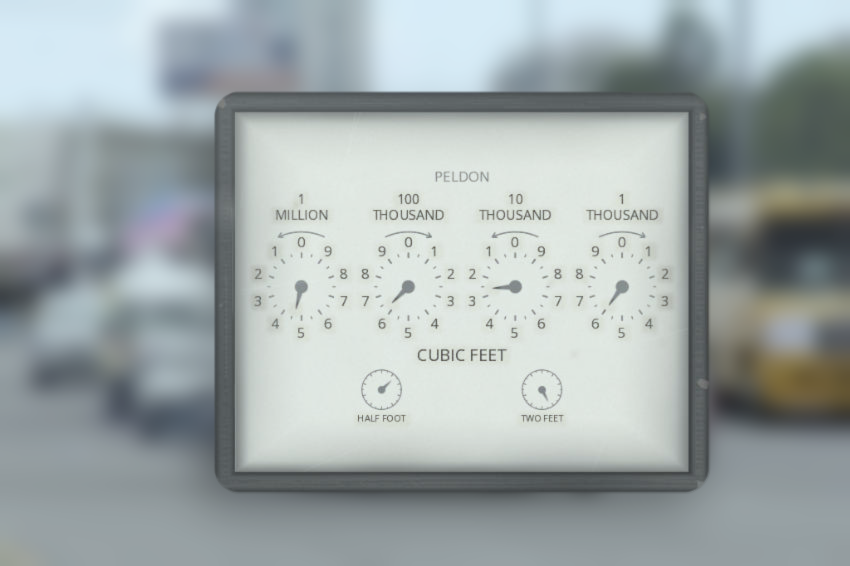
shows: value=462600 unit=ft³
